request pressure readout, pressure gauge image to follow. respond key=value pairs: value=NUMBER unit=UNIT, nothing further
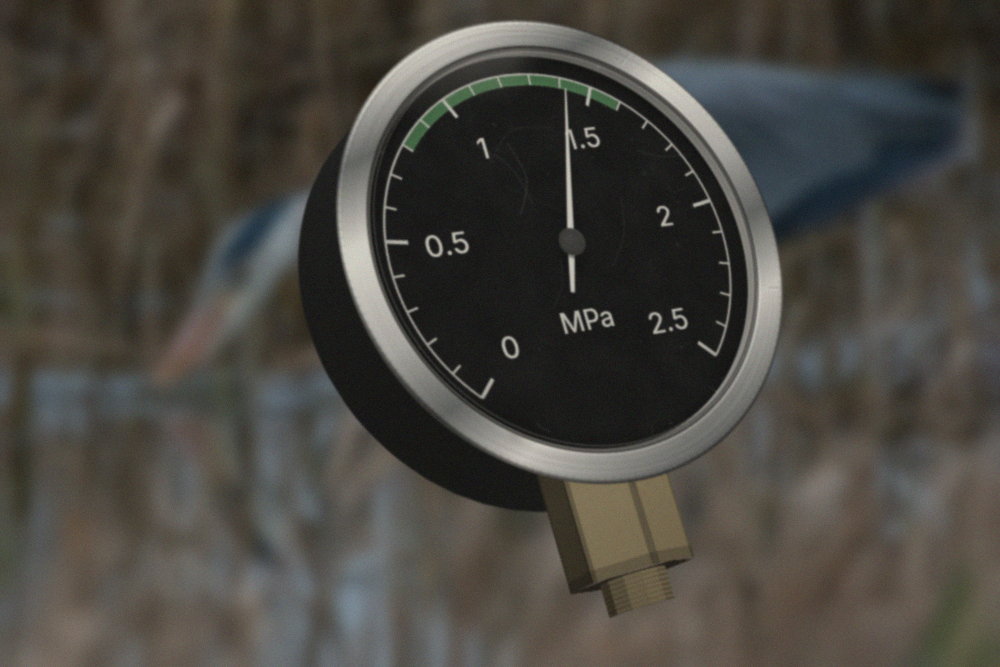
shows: value=1.4 unit=MPa
